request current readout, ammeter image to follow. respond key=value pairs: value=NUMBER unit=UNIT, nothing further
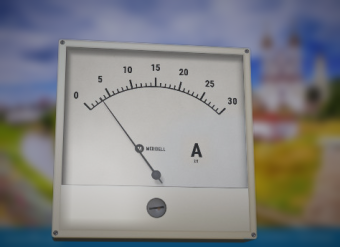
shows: value=3 unit=A
